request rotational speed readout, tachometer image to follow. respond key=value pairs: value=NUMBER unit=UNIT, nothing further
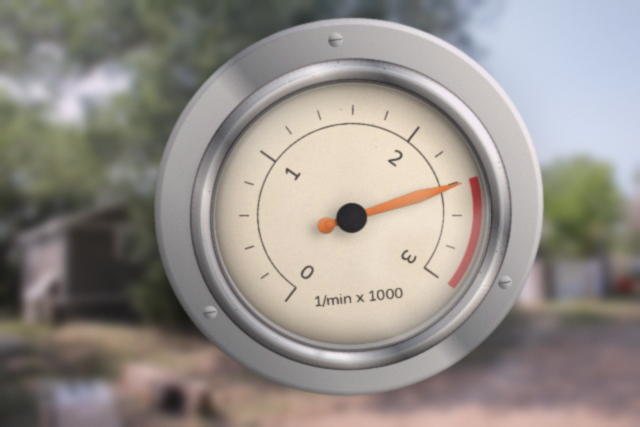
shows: value=2400 unit=rpm
